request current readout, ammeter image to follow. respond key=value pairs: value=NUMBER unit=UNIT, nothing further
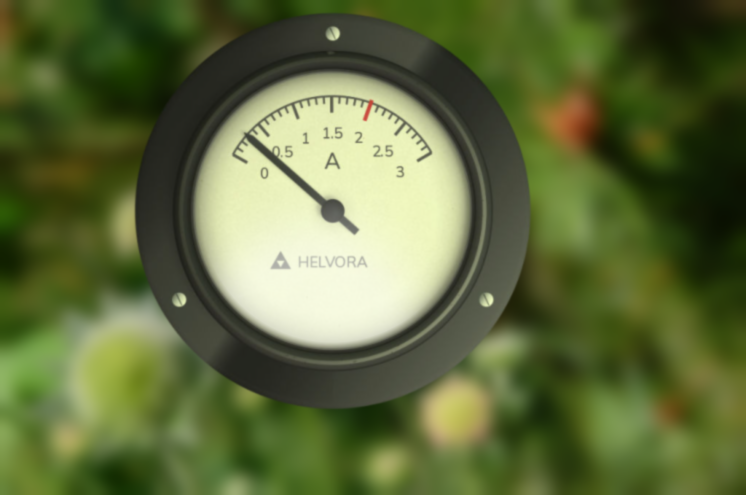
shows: value=0.3 unit=A
